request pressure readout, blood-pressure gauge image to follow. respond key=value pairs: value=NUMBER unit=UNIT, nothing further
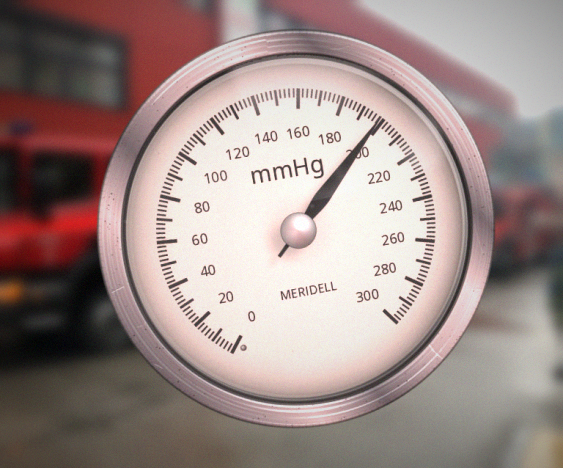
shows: value=198 unit=mmHg
